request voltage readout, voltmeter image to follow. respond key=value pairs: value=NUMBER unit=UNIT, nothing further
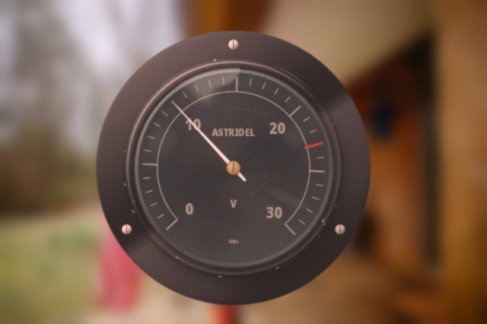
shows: value=10 unit=V
